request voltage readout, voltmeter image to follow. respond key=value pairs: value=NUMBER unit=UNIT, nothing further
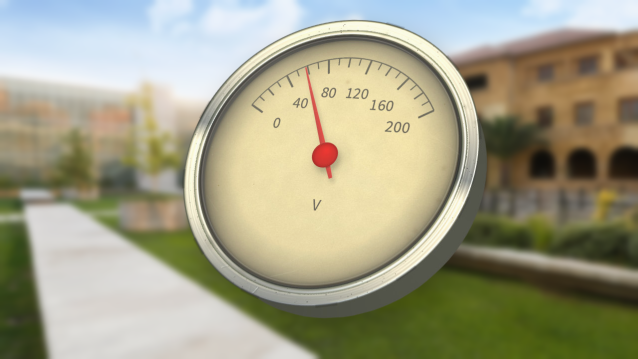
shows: value=60 unit=V
